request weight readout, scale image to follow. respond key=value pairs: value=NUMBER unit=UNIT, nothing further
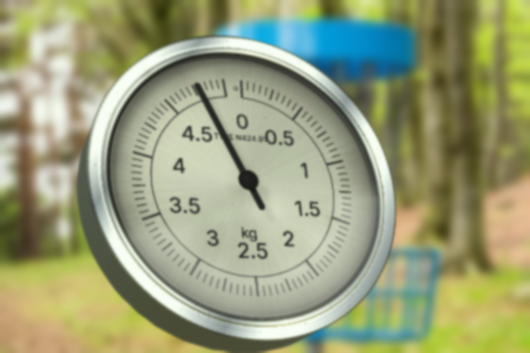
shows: value=4.75 unit=kg
